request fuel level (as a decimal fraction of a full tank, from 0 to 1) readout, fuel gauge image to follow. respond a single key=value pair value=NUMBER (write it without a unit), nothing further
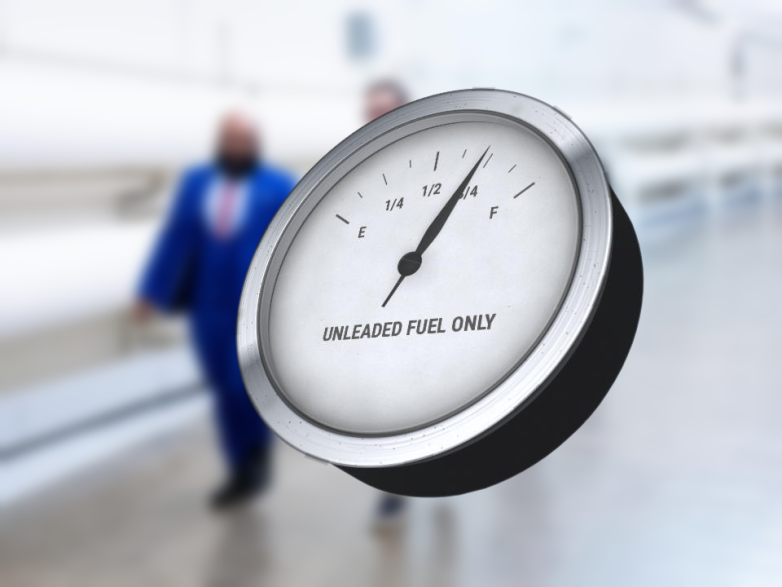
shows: value=0.75
